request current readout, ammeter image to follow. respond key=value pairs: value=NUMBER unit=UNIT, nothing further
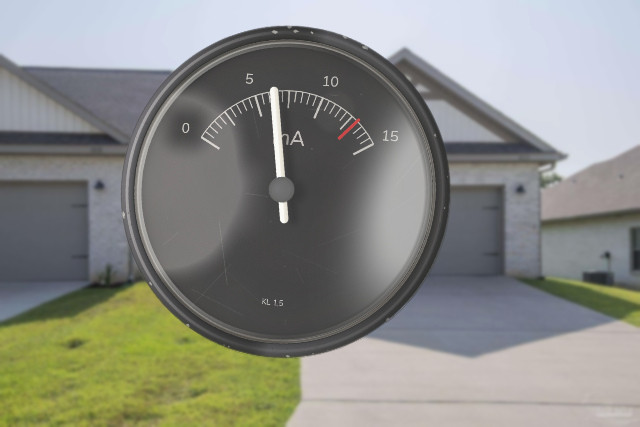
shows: value=6.5 unit=mA
